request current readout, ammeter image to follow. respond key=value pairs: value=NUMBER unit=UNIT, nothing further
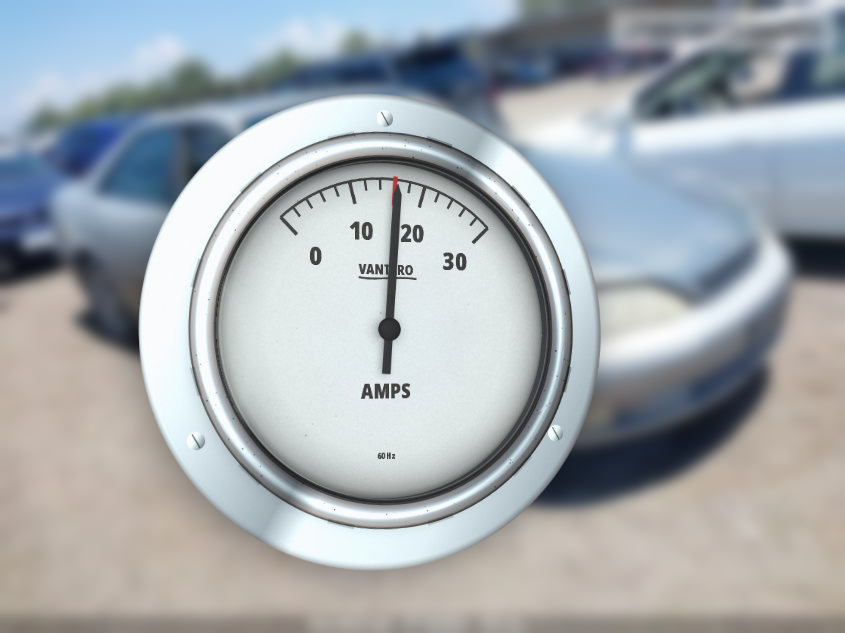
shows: value=16 unit=A
